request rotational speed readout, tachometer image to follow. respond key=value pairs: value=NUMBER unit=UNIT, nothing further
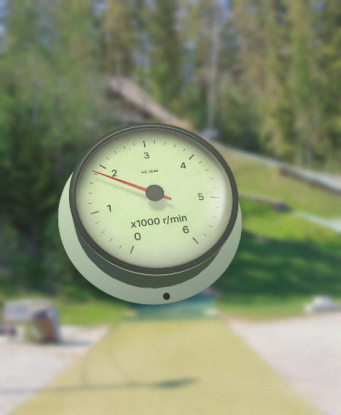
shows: value=1800 unit=rpm
